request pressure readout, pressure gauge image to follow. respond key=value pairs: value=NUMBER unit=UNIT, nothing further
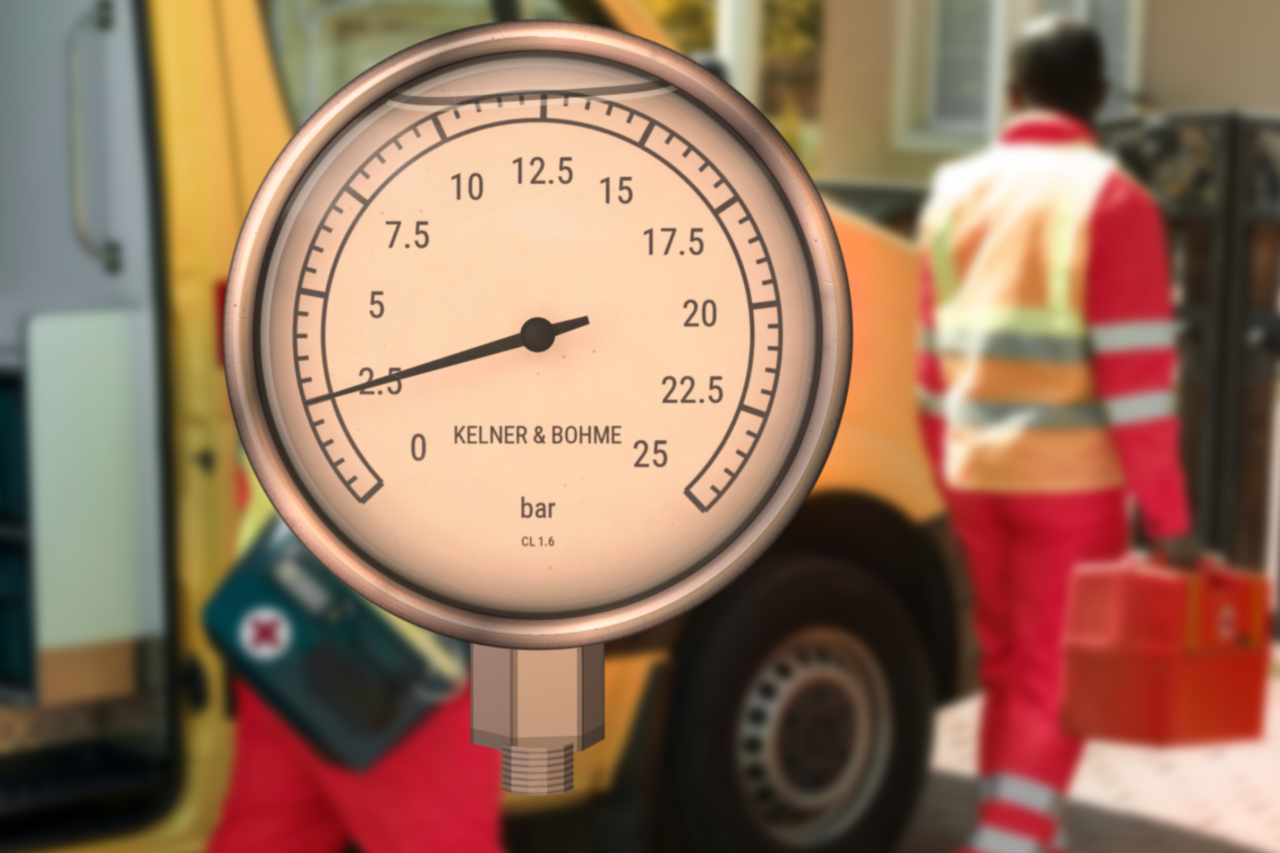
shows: value=2.5 unit=bar
